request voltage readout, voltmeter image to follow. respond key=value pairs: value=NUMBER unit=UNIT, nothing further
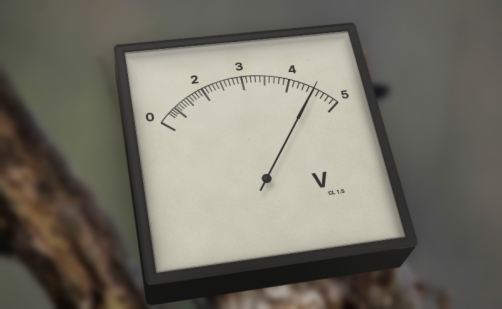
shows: value=4.5 unit=V
